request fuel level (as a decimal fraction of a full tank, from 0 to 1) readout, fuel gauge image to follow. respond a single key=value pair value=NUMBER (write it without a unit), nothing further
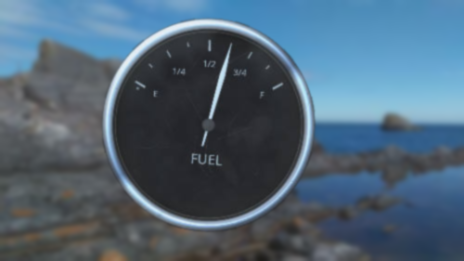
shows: value=0.625
